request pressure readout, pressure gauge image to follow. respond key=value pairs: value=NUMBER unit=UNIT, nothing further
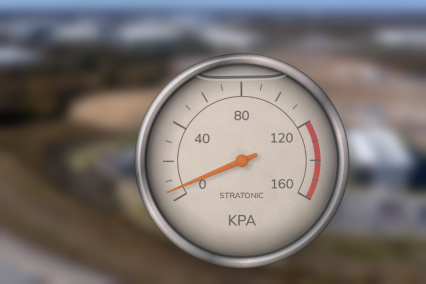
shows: value=5 unit=kPa
